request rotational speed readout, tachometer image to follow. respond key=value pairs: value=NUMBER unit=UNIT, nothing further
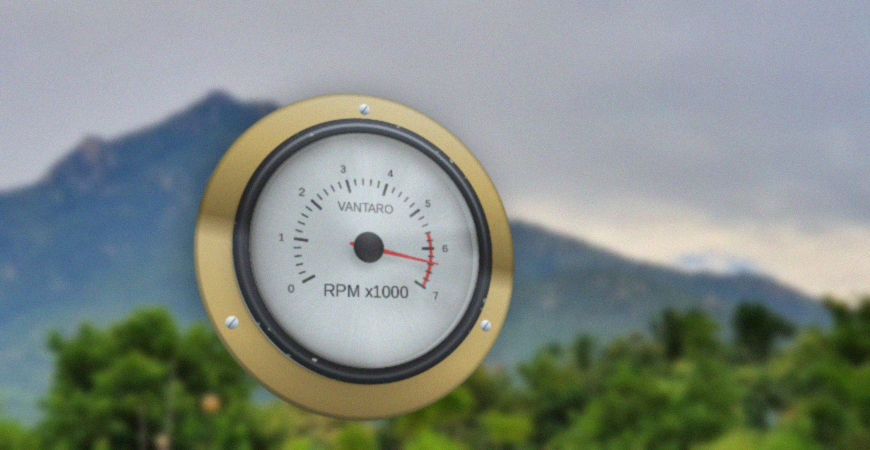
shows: value=6400 unit=rpm
